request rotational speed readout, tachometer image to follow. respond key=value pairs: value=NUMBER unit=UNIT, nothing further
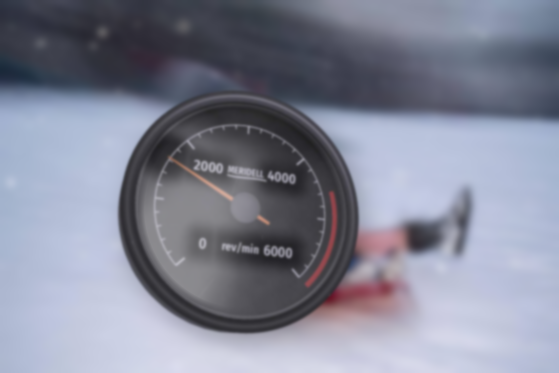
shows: value=1600 unit=rpm
